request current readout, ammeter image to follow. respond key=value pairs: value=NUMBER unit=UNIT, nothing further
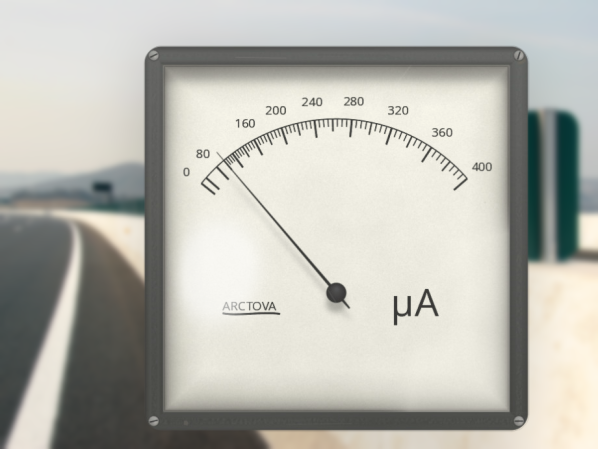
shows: value=100 unit=µA
